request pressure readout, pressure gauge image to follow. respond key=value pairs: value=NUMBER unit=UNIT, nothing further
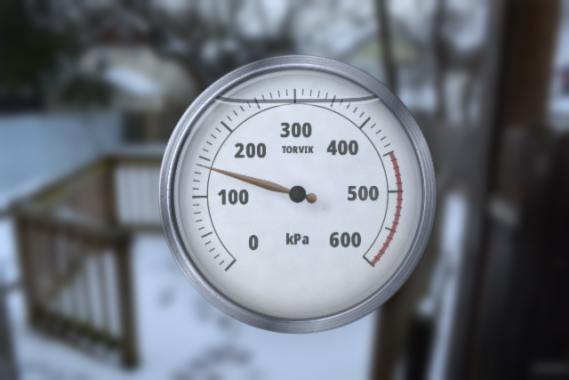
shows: value=140 unit=kPa
